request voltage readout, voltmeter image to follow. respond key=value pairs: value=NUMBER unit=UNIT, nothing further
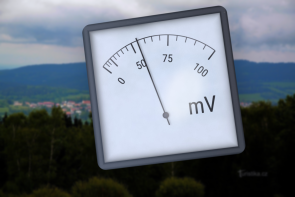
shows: value=55 unit=mV
